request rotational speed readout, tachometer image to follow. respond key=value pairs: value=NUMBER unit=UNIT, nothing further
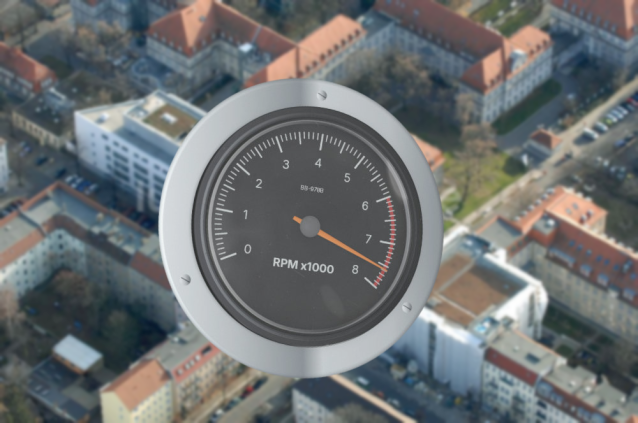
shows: value=7600 unit=rpm
